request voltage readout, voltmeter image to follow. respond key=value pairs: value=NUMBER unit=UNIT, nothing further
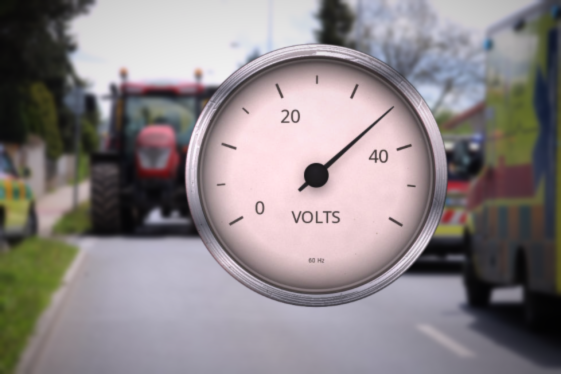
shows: value=35 unit=V
